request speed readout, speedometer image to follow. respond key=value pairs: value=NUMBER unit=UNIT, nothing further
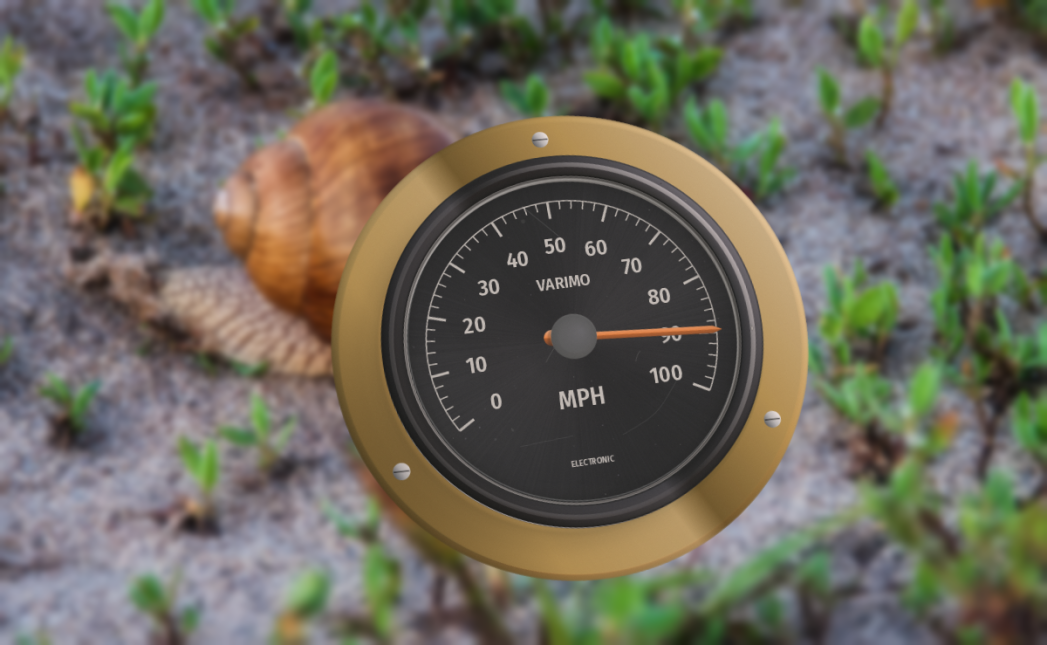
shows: value=90 unit=mph
